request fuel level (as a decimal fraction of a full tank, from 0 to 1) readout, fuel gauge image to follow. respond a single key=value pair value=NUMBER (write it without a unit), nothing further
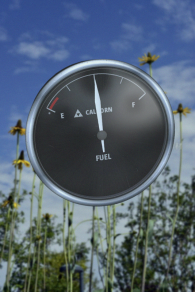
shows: value=0.5
